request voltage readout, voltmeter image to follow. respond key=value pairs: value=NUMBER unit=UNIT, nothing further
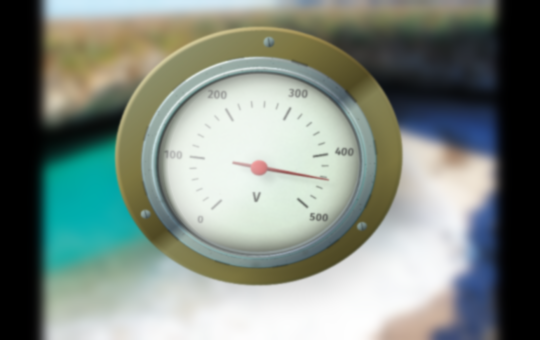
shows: value=440 unit=V
